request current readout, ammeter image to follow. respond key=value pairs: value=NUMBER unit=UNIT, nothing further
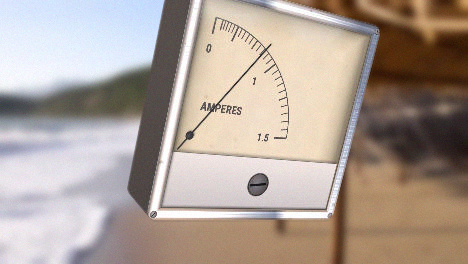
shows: value=0.85 unit=A
